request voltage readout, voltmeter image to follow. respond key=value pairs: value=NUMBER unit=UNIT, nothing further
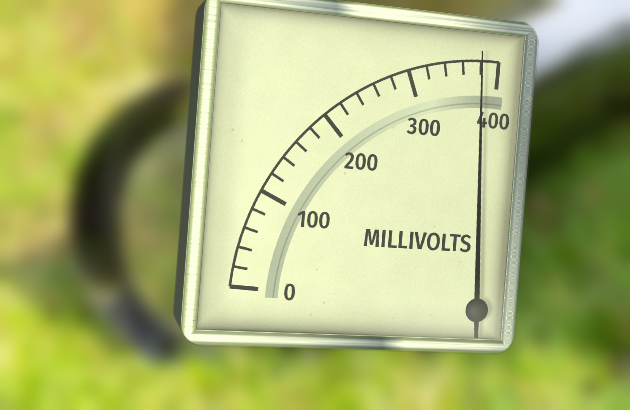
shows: value=380 unit=mV
